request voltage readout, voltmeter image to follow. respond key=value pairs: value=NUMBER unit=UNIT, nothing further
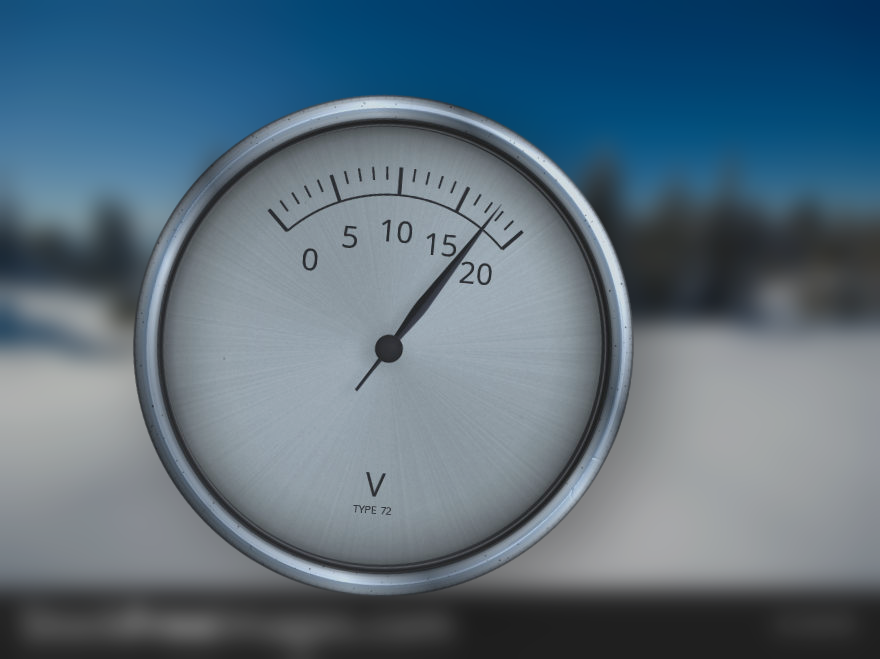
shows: value=17.5 unit=V
